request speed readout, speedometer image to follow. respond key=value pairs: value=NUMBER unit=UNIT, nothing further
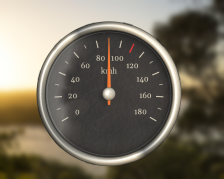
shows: value=90 unit=km/h
